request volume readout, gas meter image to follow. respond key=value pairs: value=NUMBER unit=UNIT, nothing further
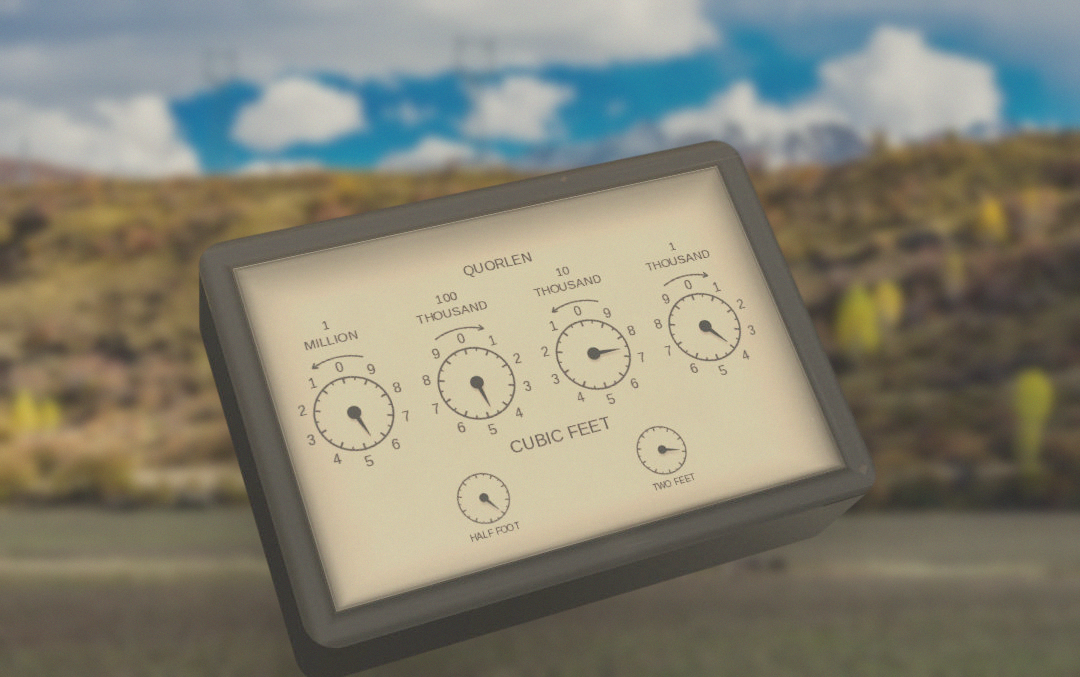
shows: value=547400 unit=ft³
